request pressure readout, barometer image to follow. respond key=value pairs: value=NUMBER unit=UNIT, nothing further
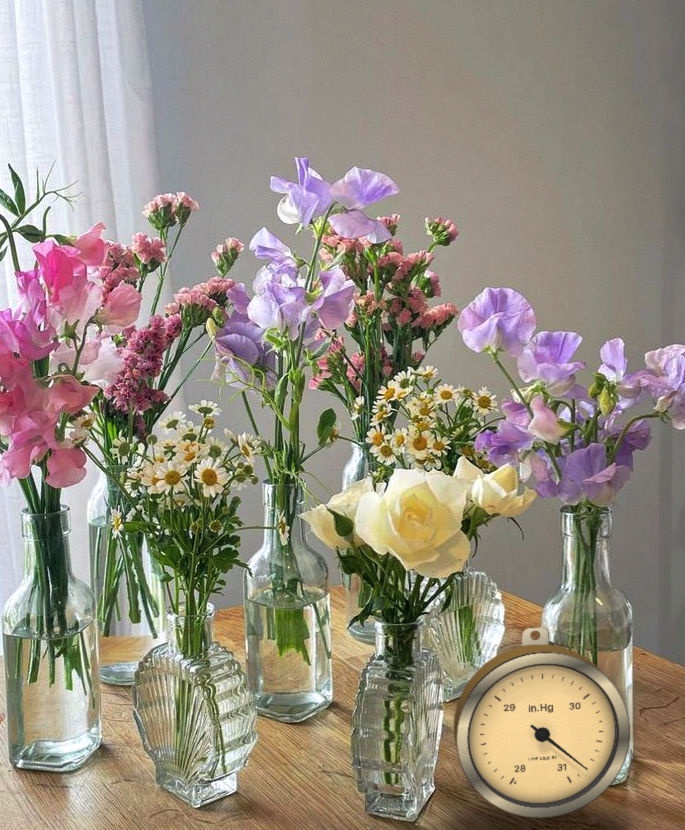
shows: value=30.8 unit=inHg
